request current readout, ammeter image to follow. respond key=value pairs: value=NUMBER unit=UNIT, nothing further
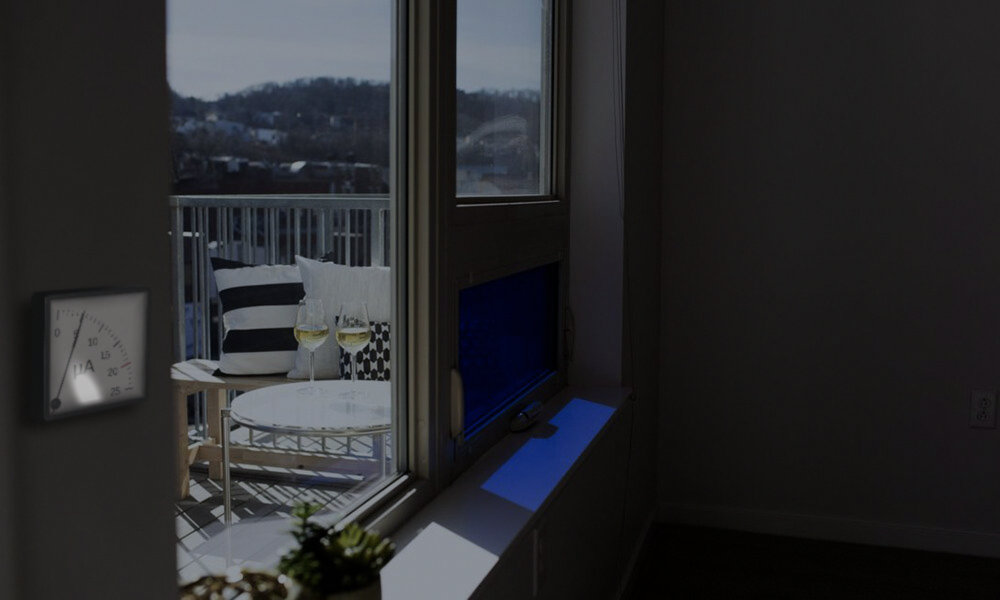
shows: value=5 unit=µA
